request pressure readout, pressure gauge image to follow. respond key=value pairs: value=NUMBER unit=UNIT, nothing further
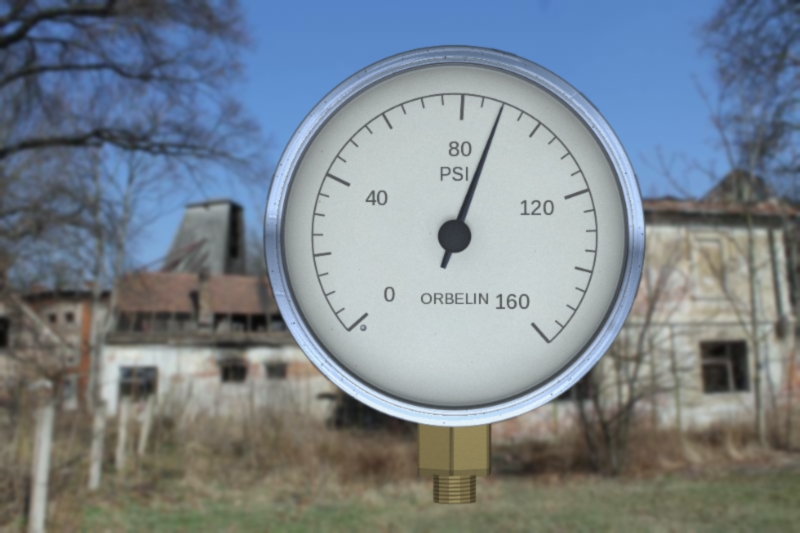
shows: value=90 unit=psi
